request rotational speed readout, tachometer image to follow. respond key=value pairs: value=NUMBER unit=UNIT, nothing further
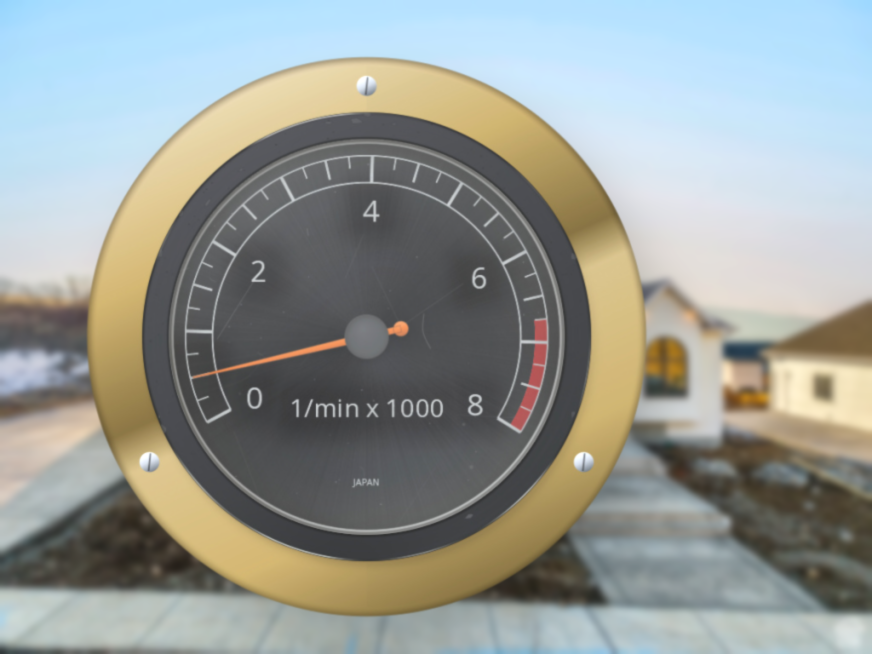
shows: value=500 unit=rpm
